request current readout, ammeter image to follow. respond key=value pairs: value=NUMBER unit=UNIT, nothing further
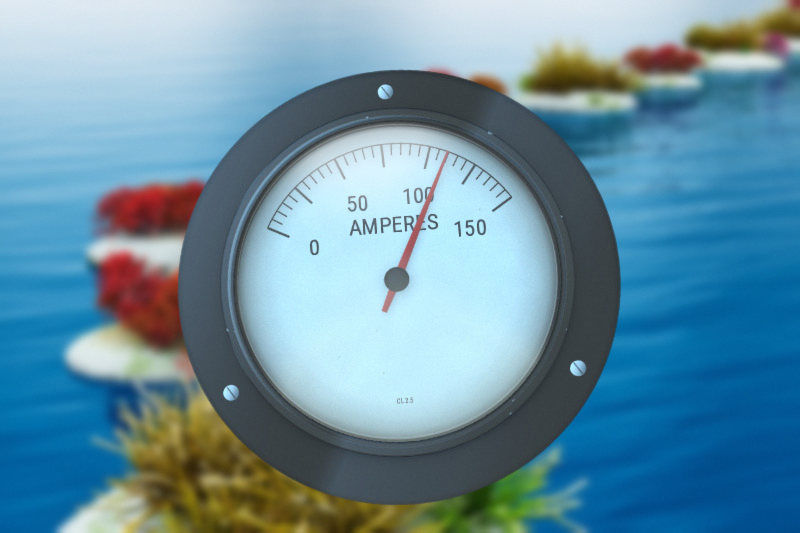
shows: value=110 unit=A
